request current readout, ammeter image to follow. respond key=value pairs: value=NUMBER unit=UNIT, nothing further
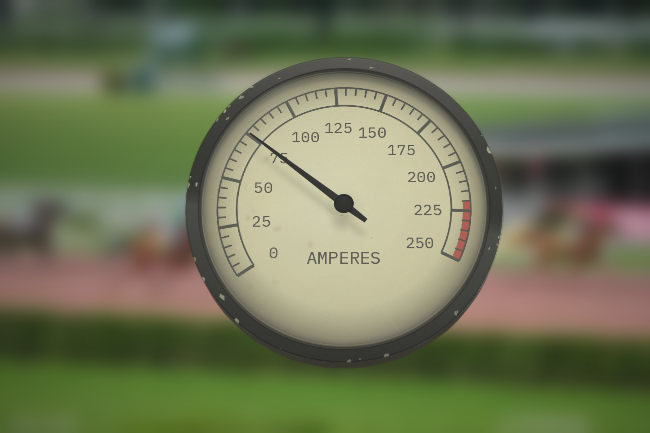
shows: value=75 unit=A
